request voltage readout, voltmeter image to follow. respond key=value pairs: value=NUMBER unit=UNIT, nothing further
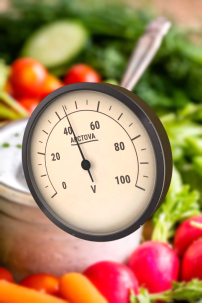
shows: value=45 unit=V
